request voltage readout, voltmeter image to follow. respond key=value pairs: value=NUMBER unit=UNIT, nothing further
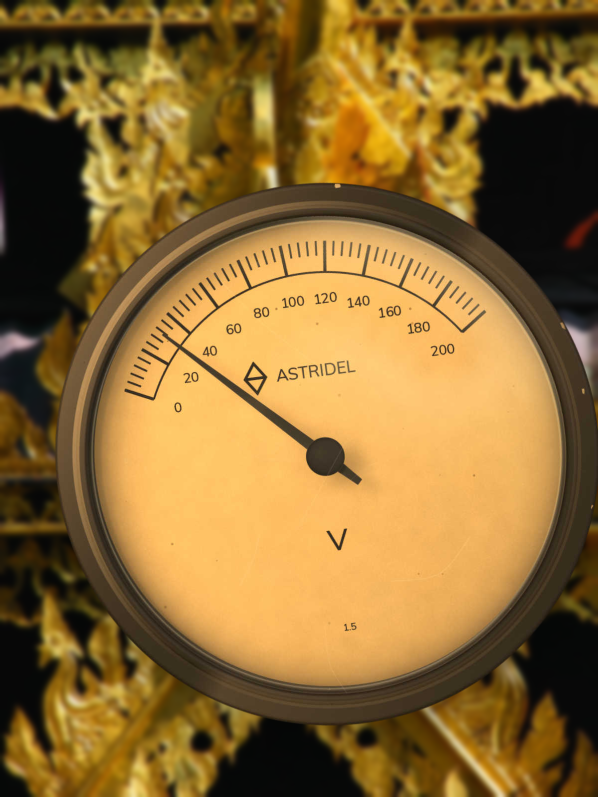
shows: value=32 unit=V
